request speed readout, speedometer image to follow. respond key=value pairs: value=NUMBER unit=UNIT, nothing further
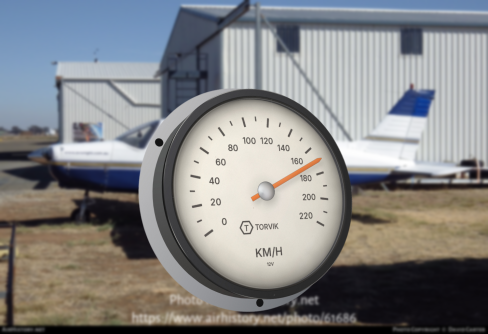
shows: value=170 unit=km/h
